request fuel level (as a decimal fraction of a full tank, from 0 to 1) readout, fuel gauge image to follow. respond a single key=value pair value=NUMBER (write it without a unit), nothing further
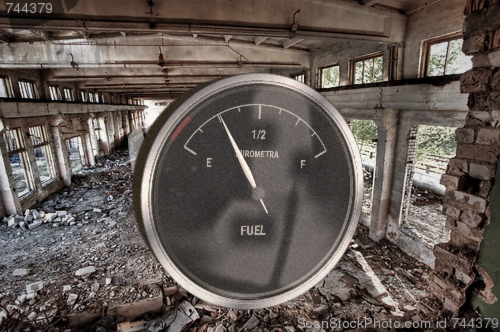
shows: value=0.25
